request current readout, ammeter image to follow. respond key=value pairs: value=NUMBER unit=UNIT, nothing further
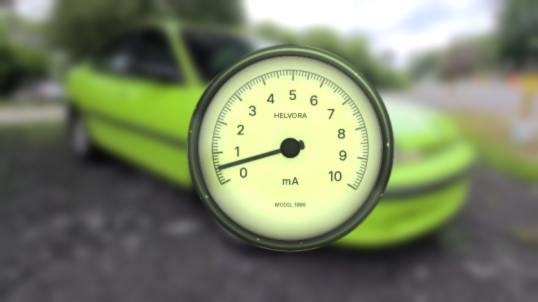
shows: value=0.5 unit=mA
